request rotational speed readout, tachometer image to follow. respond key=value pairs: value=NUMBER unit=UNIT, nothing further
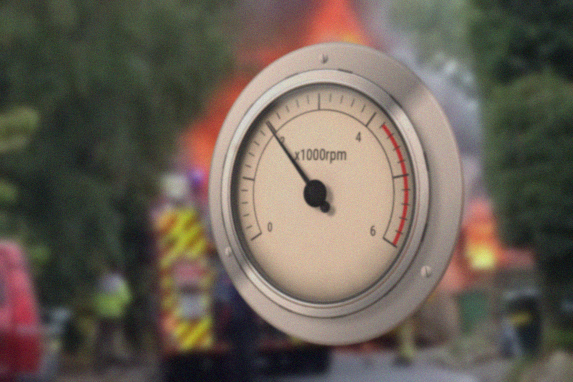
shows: value=2000 unit=rpm
